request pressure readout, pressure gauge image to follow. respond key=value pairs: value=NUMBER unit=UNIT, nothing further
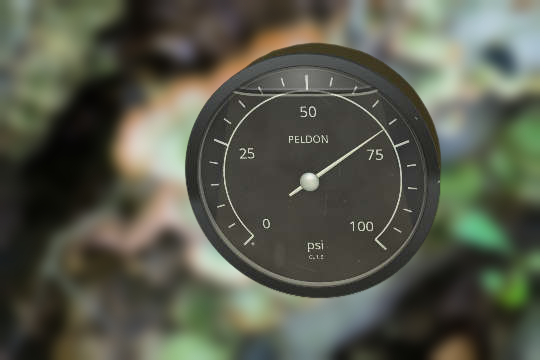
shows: value=70 unit=psi
